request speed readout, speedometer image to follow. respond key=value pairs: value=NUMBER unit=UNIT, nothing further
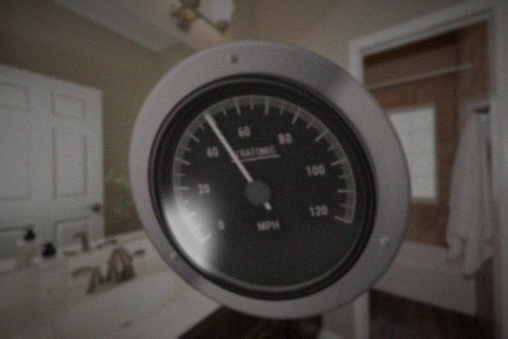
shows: value=50 unit=mph
